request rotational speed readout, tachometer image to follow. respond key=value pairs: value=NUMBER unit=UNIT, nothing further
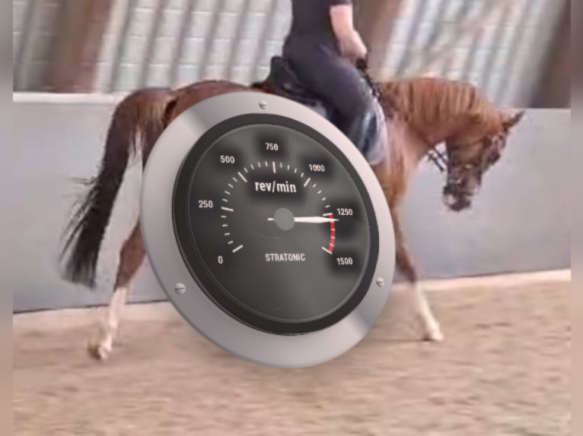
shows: value=1300 unit=rpm
